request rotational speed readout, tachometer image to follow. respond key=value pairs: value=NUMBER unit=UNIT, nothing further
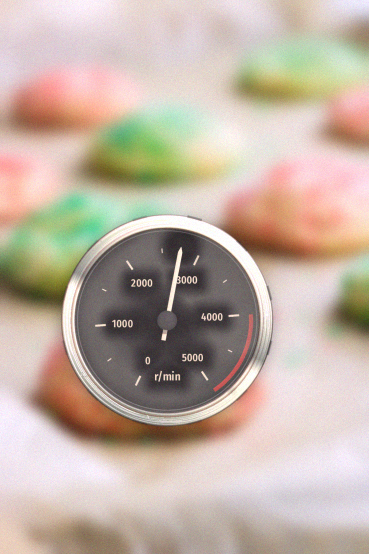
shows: value=2750 unit=rpm
